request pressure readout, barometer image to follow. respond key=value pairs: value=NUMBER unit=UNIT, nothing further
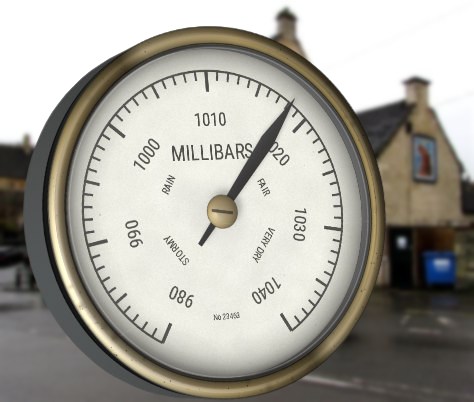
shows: value=1018 unit=mbar
